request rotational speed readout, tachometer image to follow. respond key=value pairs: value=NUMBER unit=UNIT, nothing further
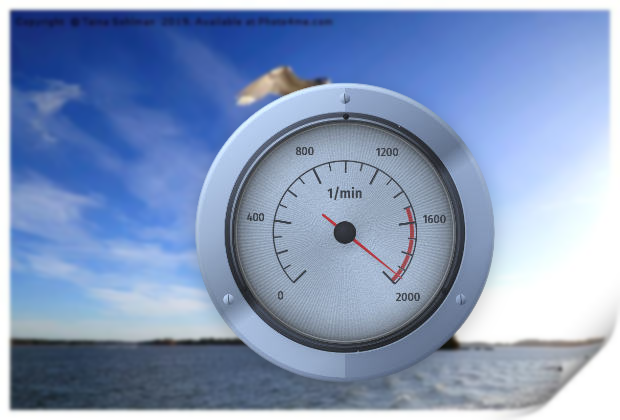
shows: value=1950 unit=rpm
